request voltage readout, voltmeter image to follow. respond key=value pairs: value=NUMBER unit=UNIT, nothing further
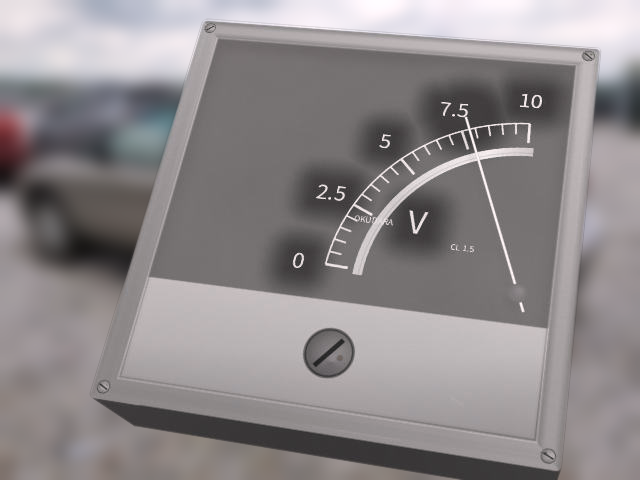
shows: value=7.75 unit=V
